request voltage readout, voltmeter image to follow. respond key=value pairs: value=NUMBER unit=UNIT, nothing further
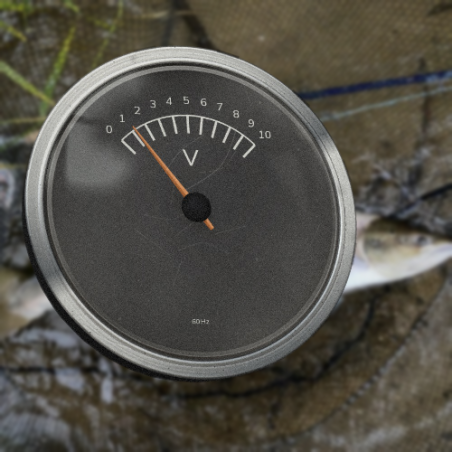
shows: value=1 unit=V
